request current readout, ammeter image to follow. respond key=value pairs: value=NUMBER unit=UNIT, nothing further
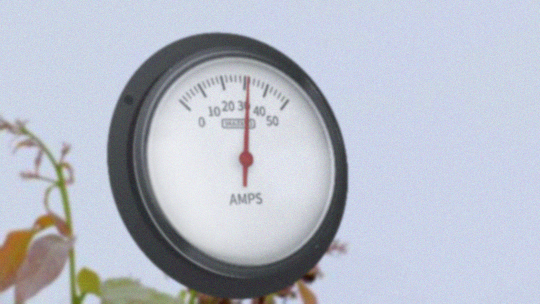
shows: value=30 unit=A
